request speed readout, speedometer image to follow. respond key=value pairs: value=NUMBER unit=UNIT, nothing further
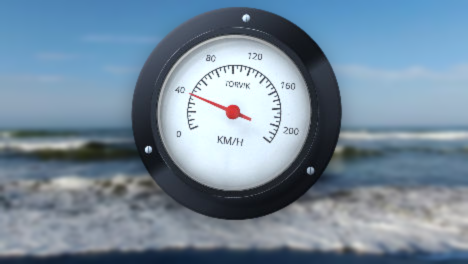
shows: value=40 unit=km/h
